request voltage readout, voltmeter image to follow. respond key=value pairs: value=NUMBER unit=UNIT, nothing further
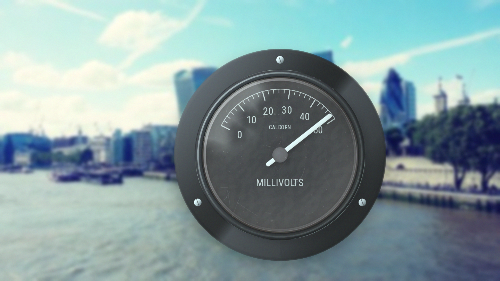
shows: value=48 unit=mV
